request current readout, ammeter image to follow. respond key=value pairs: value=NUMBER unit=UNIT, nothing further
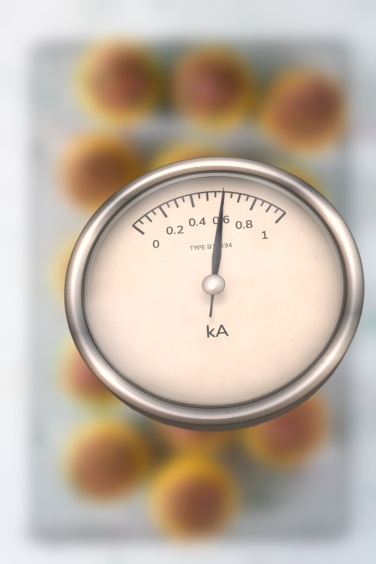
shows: value=0.6 unit=kA
